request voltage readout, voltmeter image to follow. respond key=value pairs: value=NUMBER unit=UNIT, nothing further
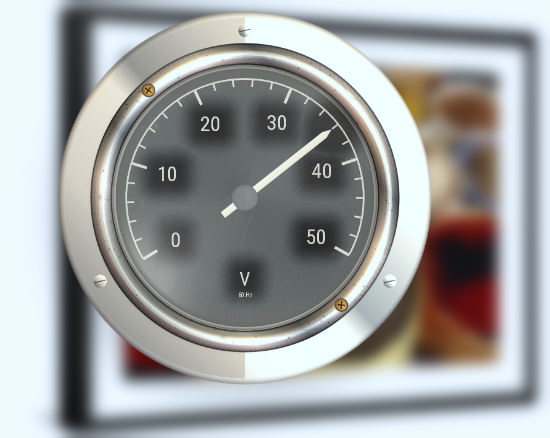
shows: value=36 unit=V
